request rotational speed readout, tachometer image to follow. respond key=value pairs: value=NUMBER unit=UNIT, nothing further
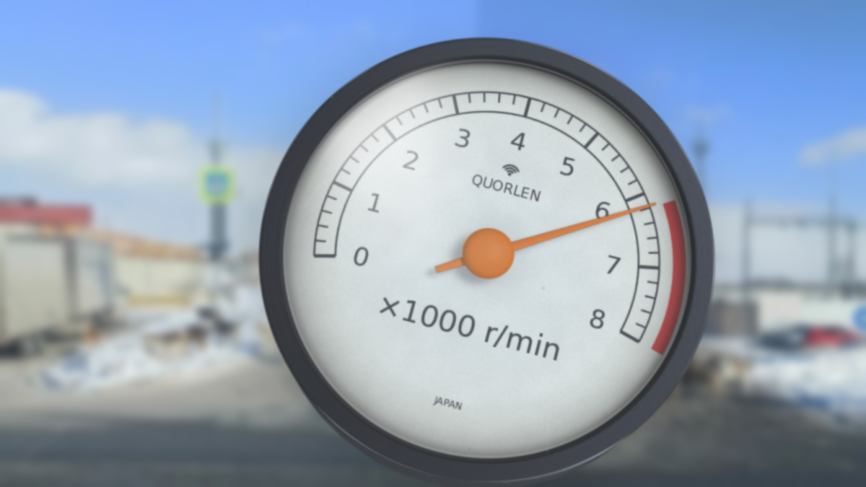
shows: value=6200 unit=rpm
